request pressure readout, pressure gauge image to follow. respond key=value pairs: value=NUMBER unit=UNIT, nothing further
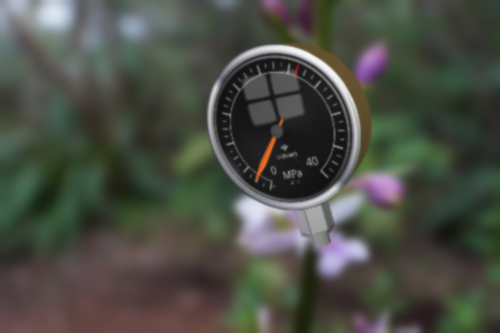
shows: value=2 unit=MPa
